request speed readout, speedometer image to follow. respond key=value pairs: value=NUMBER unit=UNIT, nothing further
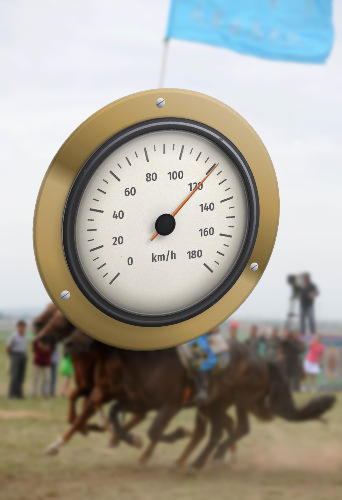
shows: value=120 unit=km/h
